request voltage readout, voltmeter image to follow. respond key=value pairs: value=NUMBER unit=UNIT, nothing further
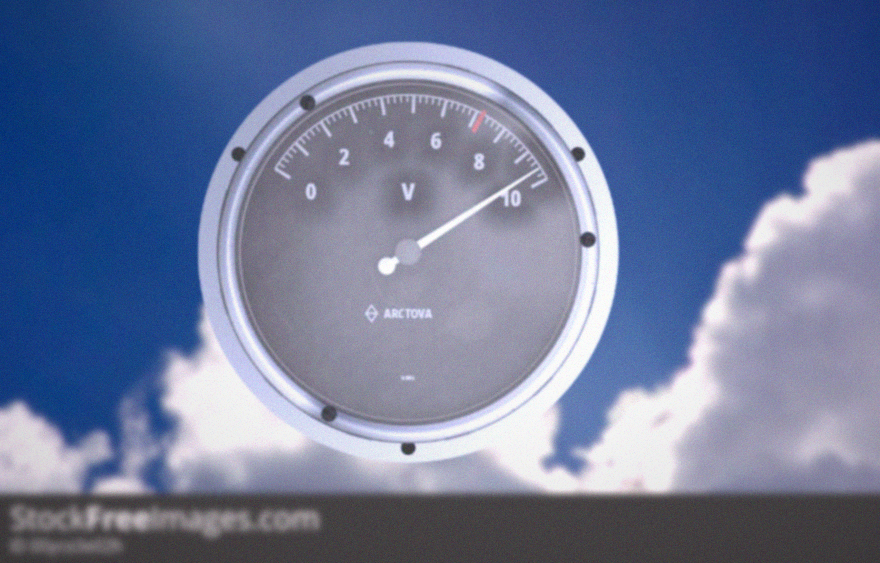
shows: value=9.6 unit=V
